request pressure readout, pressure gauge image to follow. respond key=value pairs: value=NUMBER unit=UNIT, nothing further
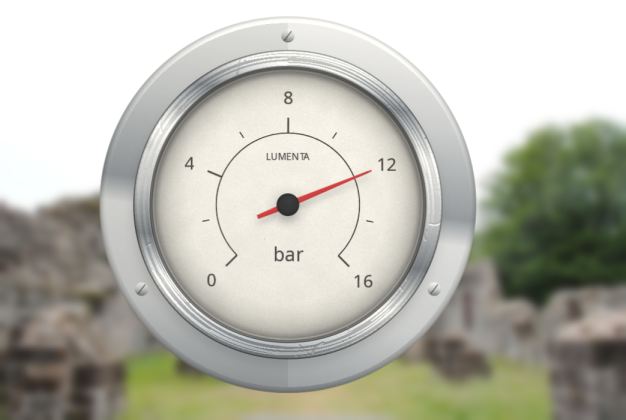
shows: value=12 unit=bar
